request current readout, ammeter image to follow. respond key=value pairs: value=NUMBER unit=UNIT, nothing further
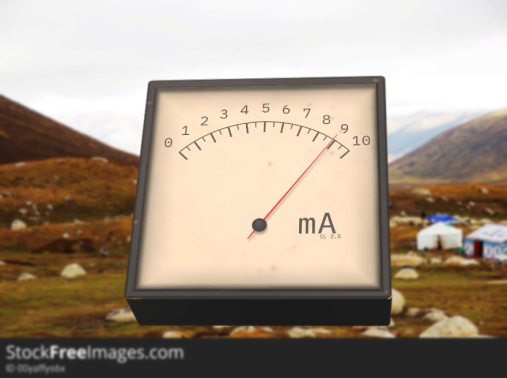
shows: value=9 unit=mA
